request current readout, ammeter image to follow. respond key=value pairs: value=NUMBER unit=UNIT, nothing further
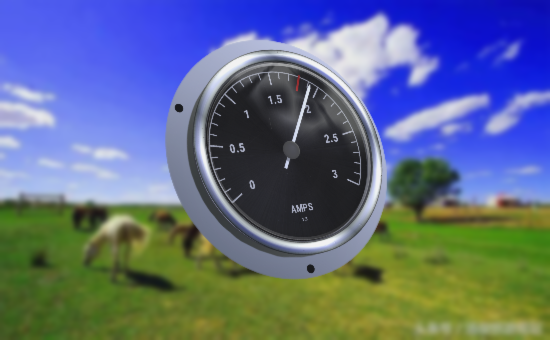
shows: value=1.9 unit=A
